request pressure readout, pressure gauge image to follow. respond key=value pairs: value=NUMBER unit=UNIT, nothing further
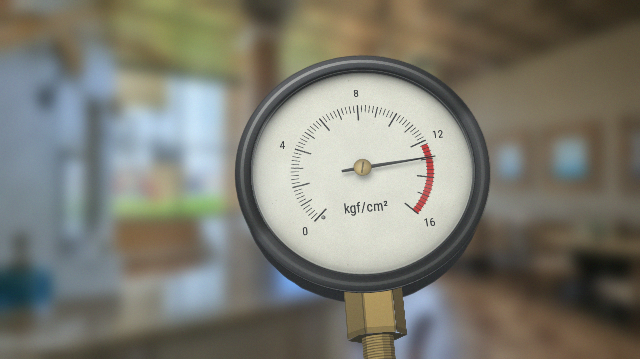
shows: value=13 unit=kg/cm²
